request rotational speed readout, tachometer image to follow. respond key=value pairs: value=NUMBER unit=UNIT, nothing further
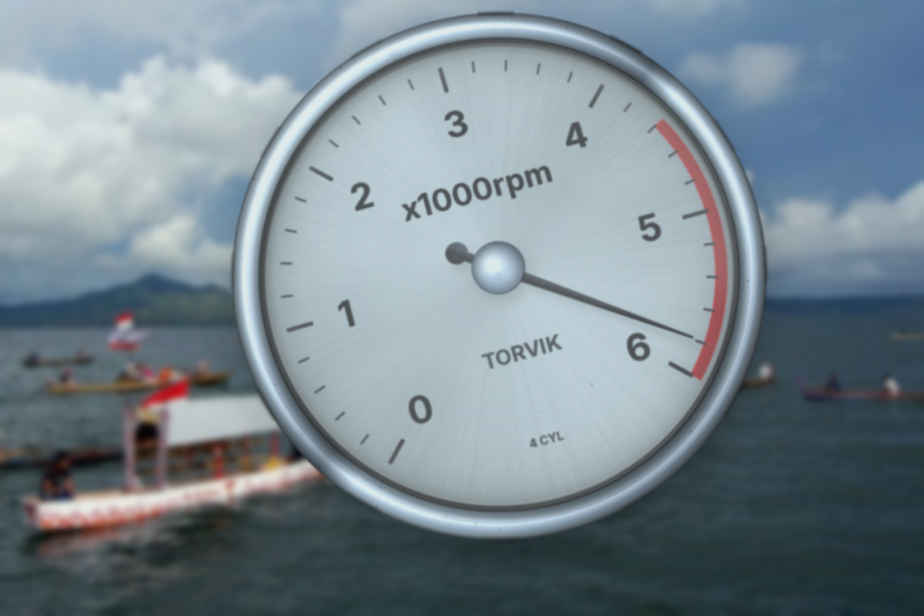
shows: value=5800 unit=rpm
